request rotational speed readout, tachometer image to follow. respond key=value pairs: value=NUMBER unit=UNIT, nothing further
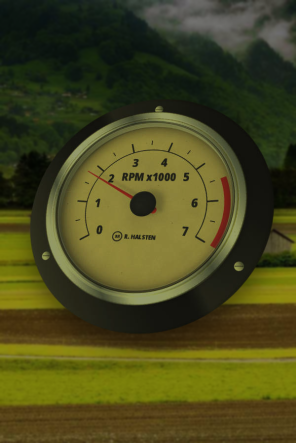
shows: value=1750 unit=rpm
